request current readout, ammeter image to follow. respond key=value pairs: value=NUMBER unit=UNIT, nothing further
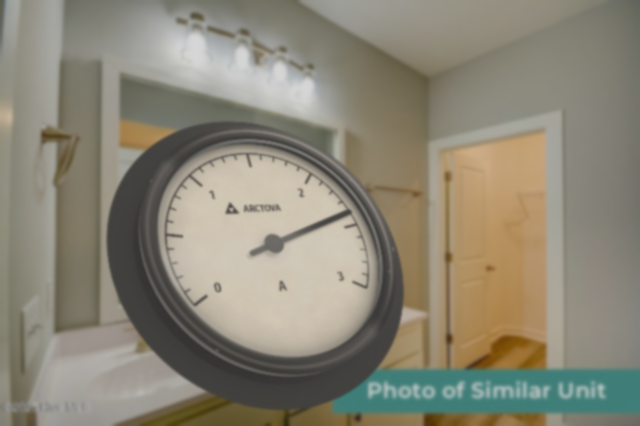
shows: value=2.4 unit=A
